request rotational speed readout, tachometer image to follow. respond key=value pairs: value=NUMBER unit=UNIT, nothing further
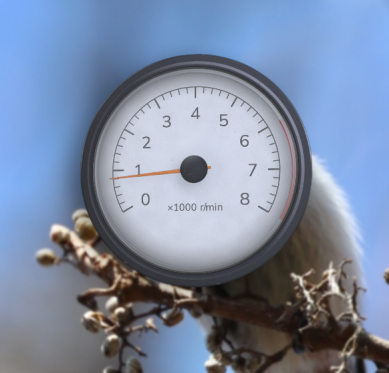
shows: value=800 unit=rpm
